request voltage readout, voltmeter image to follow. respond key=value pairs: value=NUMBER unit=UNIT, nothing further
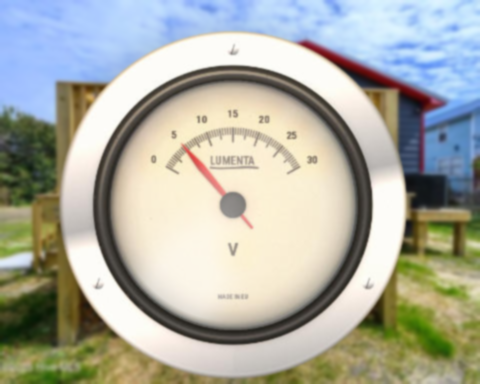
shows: value=5 unit=V
